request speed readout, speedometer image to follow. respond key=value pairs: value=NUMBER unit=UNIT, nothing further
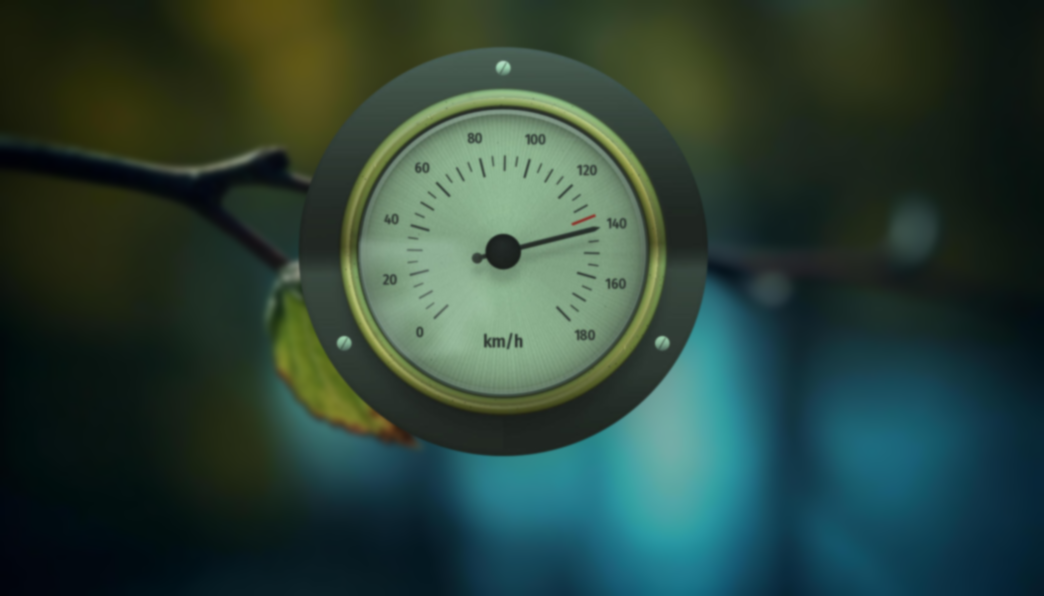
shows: value=140 unit=km/h
